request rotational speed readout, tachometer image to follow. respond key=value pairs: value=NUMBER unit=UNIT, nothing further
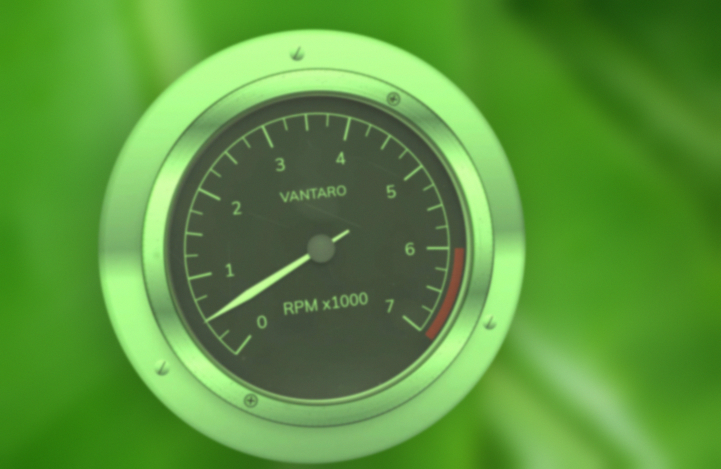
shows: value=500 unit=rpm
